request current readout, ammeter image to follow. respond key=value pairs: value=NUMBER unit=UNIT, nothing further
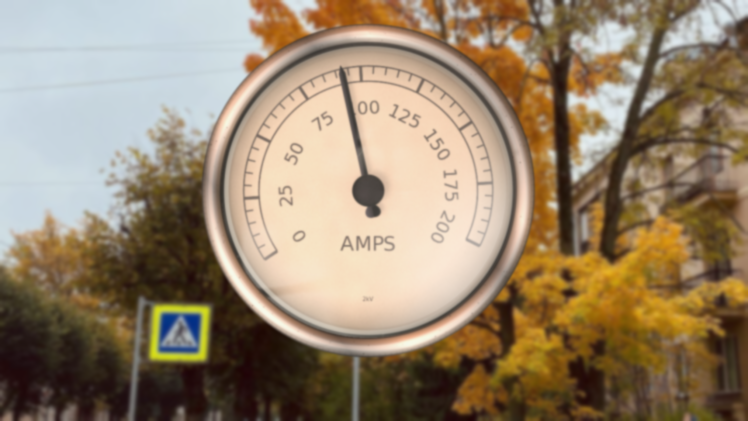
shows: value=92.5 unit=A
